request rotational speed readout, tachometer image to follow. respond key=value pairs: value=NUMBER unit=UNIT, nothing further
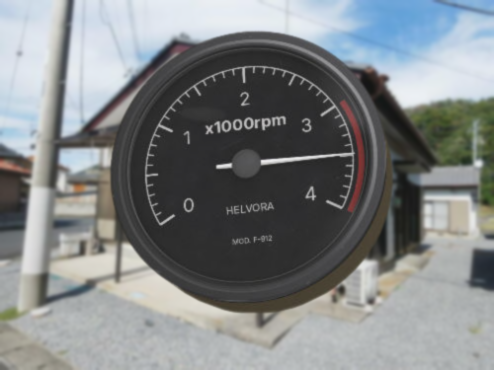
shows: value=3500 unit=rpm
